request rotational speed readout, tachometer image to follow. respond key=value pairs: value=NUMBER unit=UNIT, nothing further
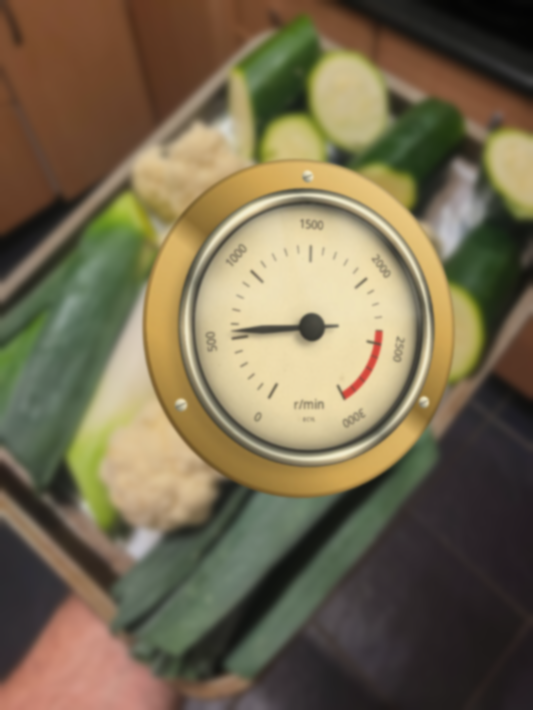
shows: value=550 unit=rpm
